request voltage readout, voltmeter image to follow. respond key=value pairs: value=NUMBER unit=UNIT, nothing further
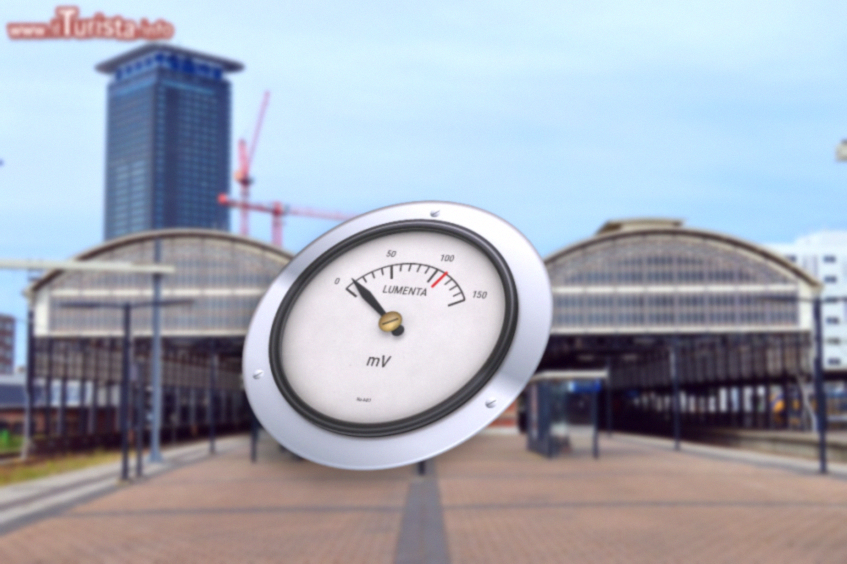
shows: value=10 unit=mV
